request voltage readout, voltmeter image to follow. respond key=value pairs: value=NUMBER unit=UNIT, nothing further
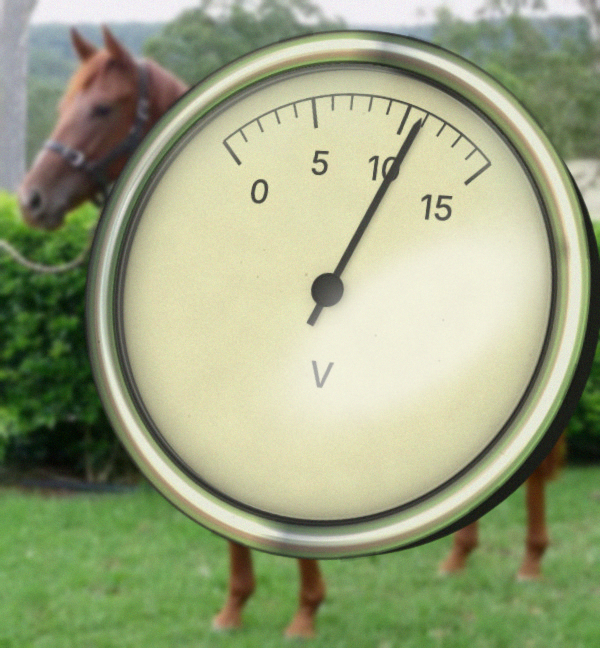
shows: value=11 unit=V
